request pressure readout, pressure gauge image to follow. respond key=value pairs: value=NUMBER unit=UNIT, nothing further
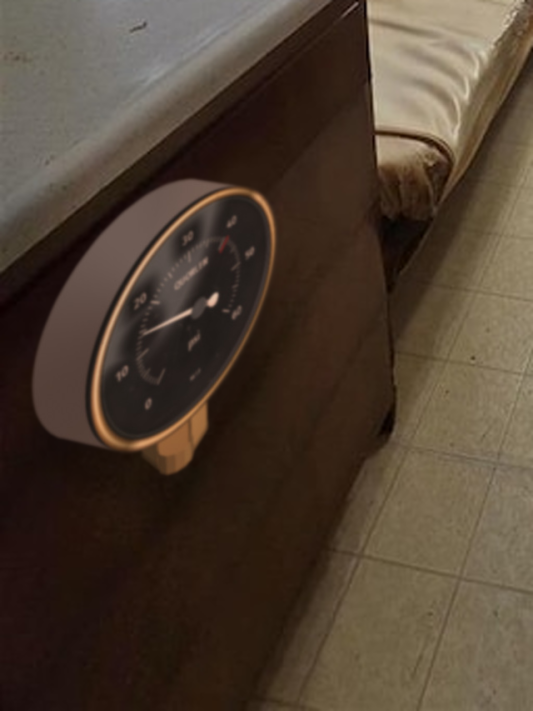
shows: value=15 unit=psi
